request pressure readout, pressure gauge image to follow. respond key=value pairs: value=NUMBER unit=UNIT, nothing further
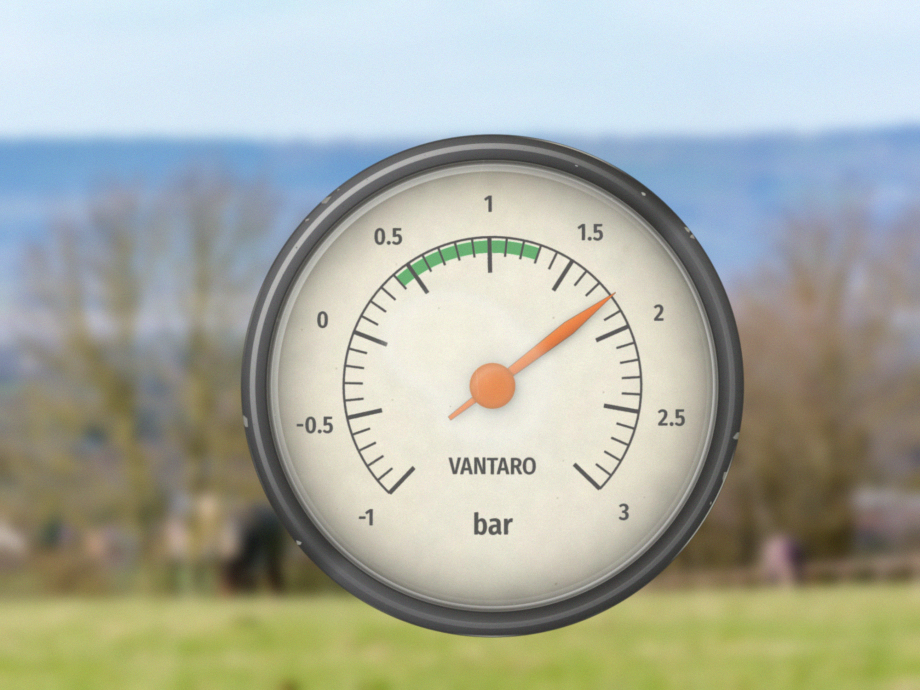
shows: value=1.8 unit=bar
